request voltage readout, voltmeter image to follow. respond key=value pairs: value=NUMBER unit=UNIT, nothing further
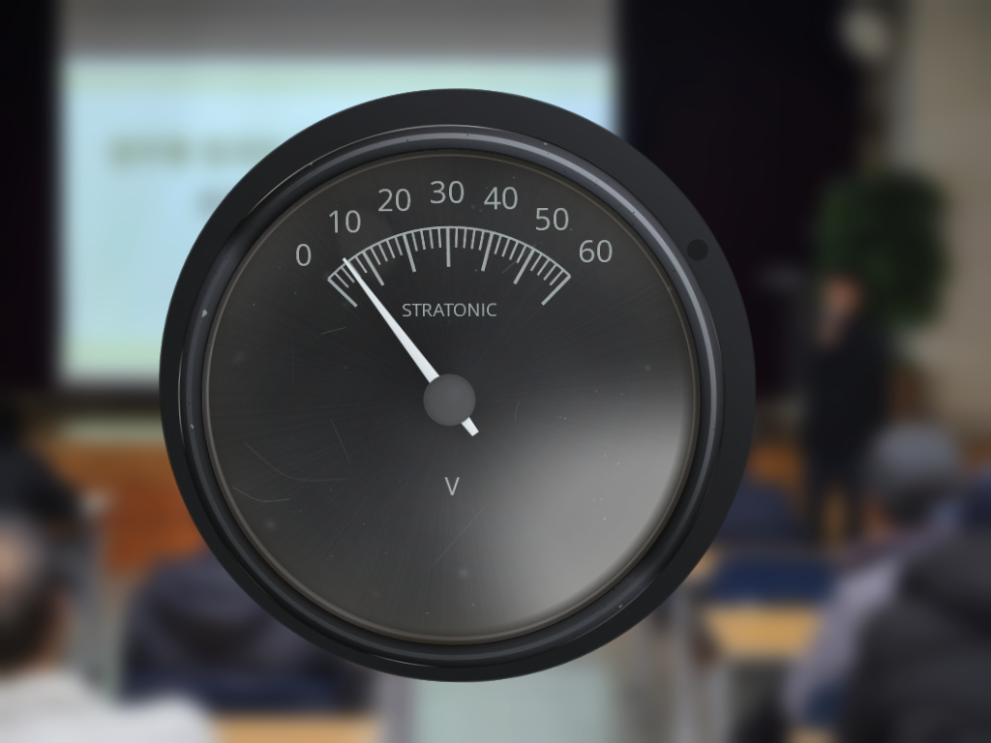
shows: value=6 unit=V
